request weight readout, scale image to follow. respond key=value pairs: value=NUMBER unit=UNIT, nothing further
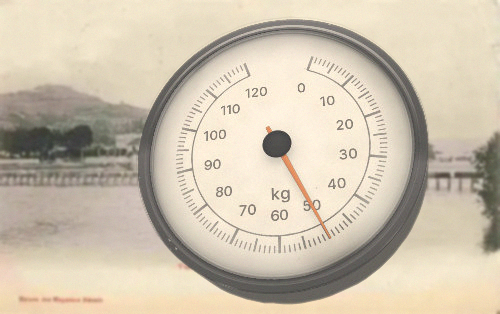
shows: value=50 unit=kg
